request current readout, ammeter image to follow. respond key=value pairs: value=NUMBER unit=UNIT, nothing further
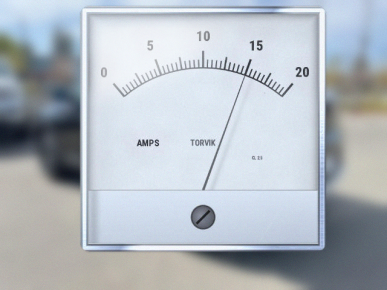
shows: value=15 unit=A
